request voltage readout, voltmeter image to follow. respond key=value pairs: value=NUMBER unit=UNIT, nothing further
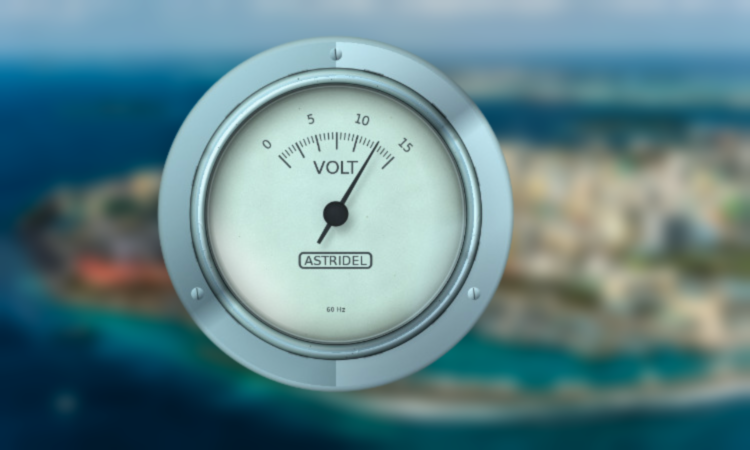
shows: value=12.5 unit=V
